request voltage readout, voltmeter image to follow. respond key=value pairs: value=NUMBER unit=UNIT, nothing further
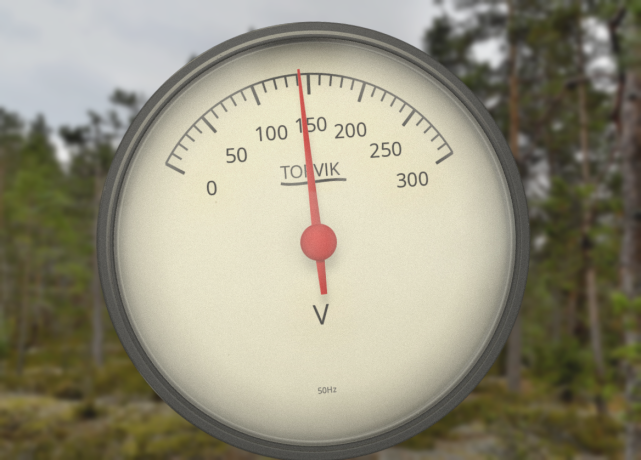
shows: value=140 unit=V
